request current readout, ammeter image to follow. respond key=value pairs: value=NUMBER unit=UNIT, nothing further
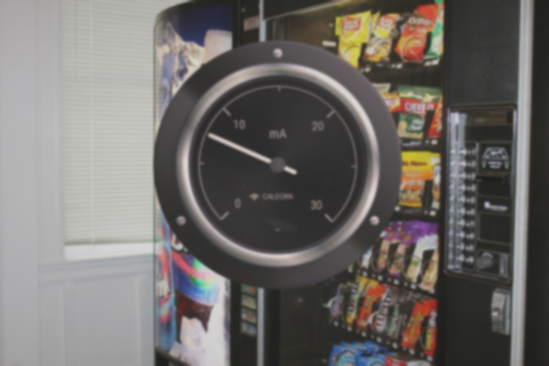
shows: value=7.5 unit=mA
